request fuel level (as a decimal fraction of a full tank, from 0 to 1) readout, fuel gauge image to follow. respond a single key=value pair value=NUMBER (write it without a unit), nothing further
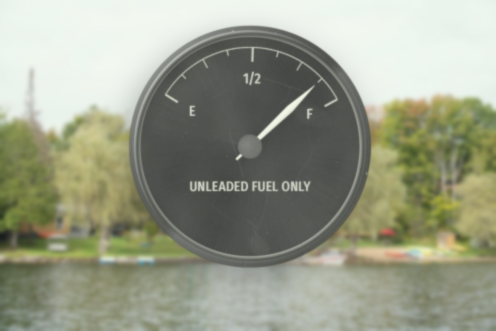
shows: value=0.875
